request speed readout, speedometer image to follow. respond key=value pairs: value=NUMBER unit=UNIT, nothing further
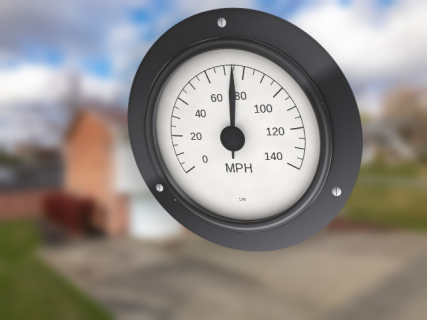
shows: value=75 unit=mph
